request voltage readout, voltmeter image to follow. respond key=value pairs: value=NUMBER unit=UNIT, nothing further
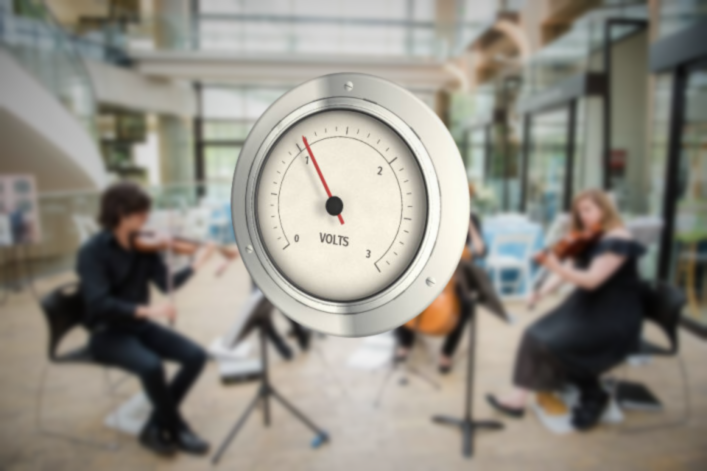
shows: value=1.1 unit=V
